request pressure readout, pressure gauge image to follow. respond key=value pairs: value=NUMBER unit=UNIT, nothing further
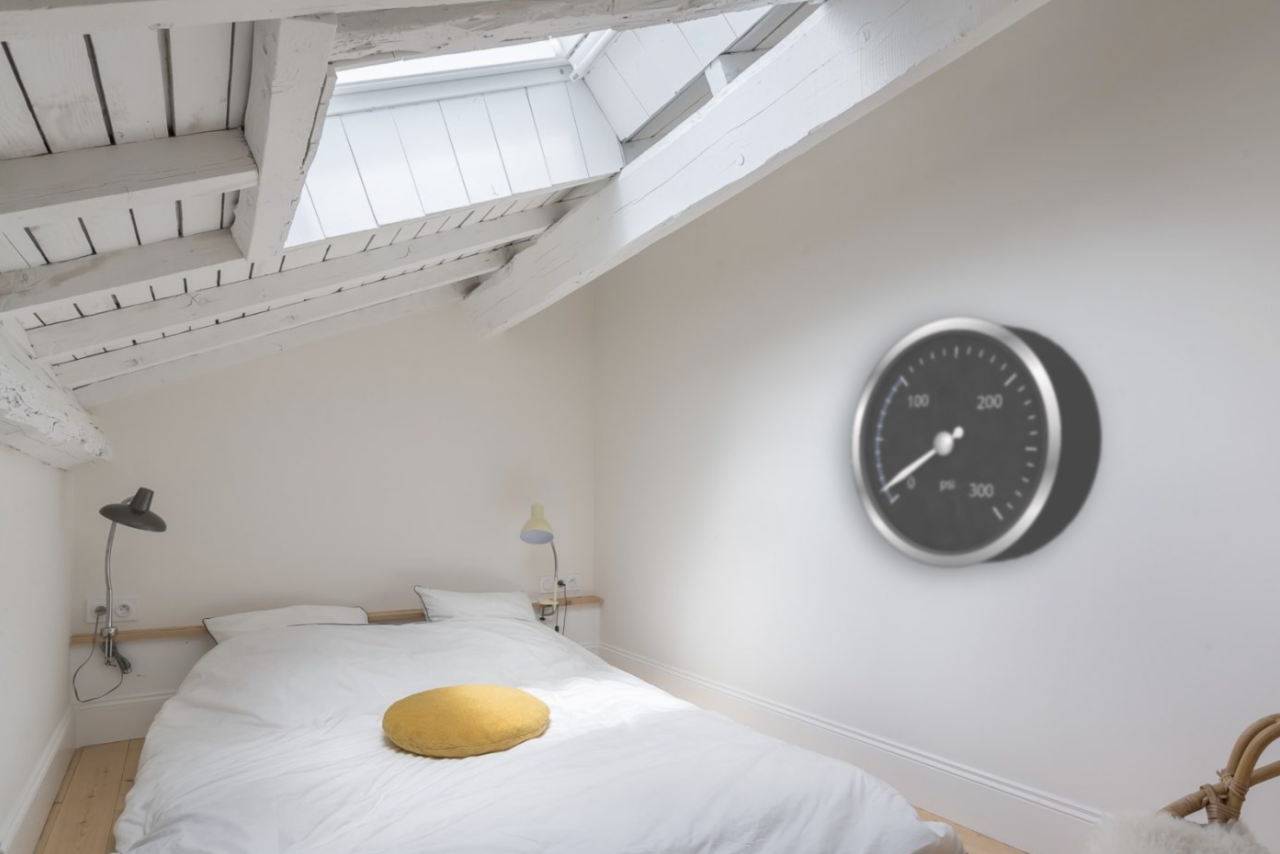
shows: value=10 unit=psi
